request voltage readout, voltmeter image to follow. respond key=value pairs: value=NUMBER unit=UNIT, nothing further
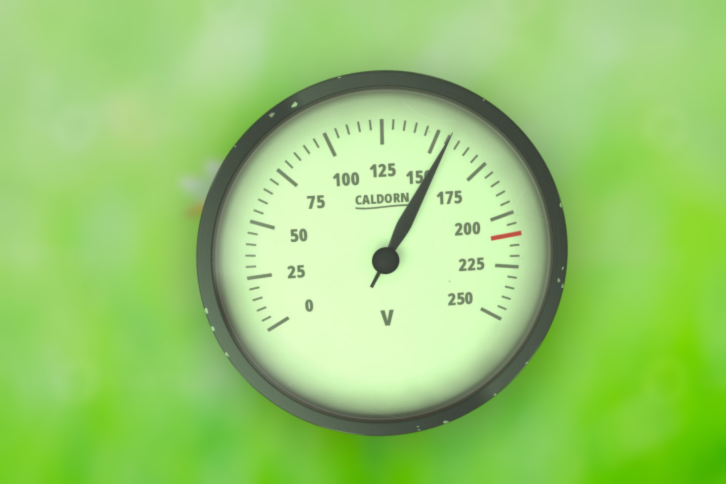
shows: value=155 unit=V
